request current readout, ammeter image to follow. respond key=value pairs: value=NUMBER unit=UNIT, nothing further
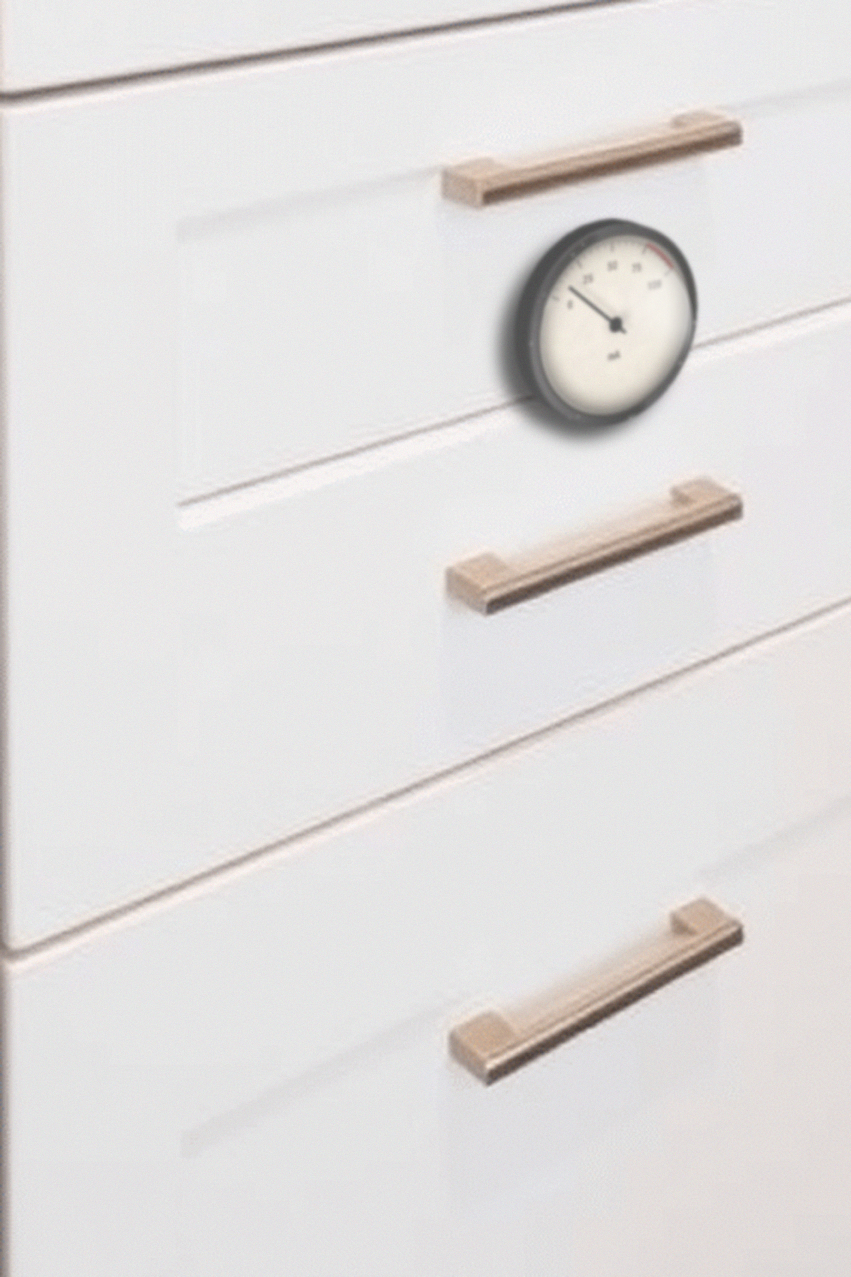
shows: value=10 unit=mA
